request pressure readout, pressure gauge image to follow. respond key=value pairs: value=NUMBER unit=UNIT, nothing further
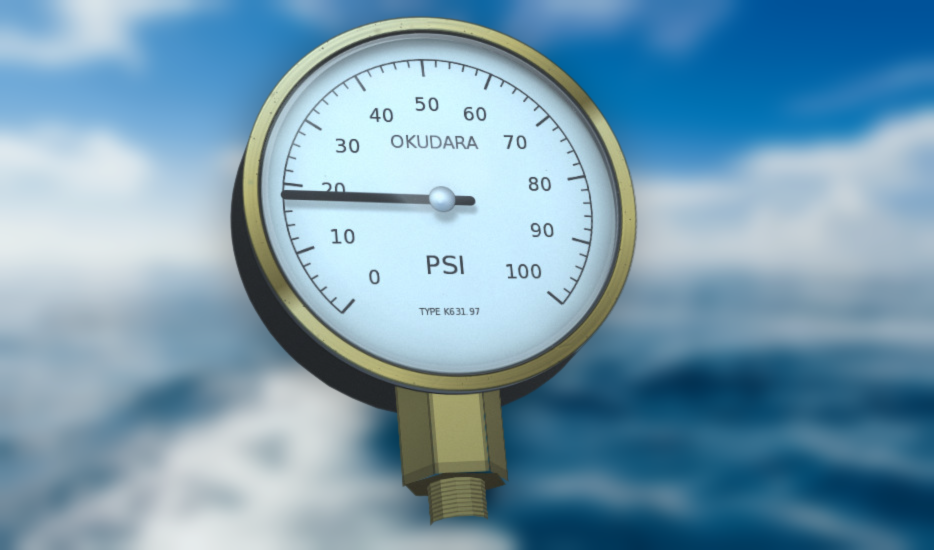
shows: value=18 unit=psi
